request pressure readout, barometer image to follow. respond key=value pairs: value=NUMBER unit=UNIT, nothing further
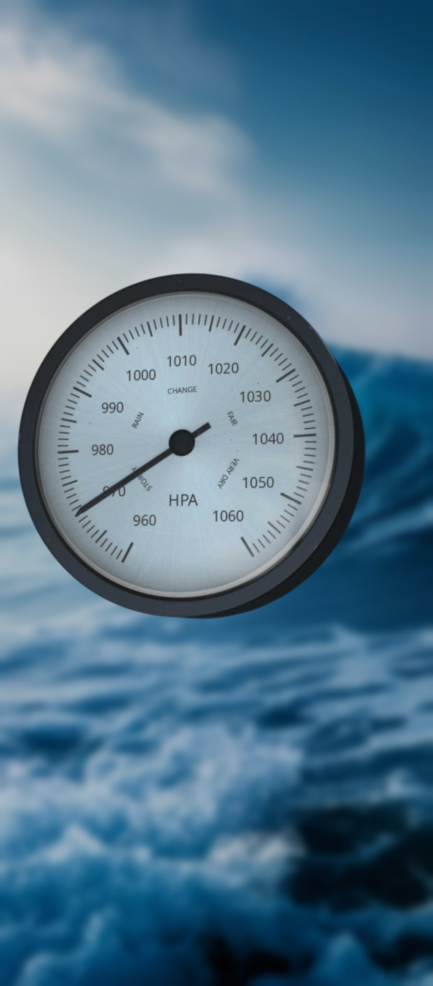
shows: value=970 unit=hPa
